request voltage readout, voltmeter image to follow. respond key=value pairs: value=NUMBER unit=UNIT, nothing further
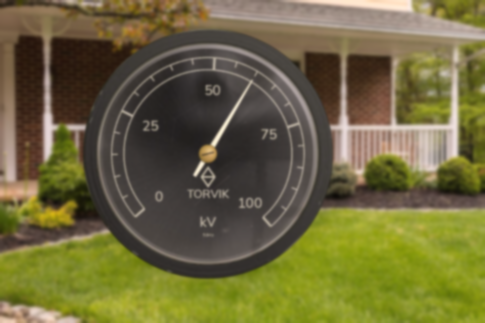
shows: value=60 unit=kV
